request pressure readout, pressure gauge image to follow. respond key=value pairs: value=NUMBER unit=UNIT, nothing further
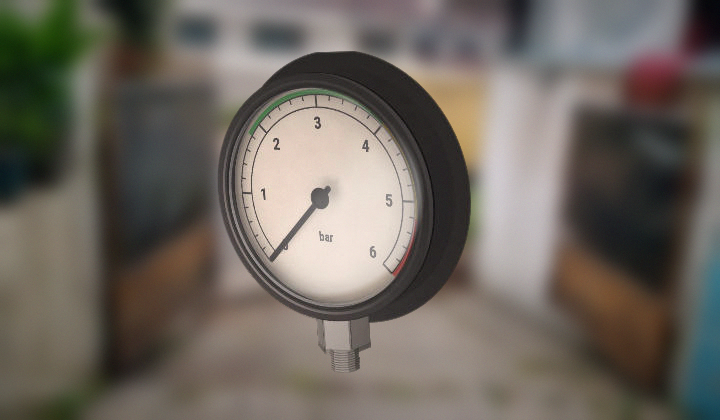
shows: value=0 unit=bar
